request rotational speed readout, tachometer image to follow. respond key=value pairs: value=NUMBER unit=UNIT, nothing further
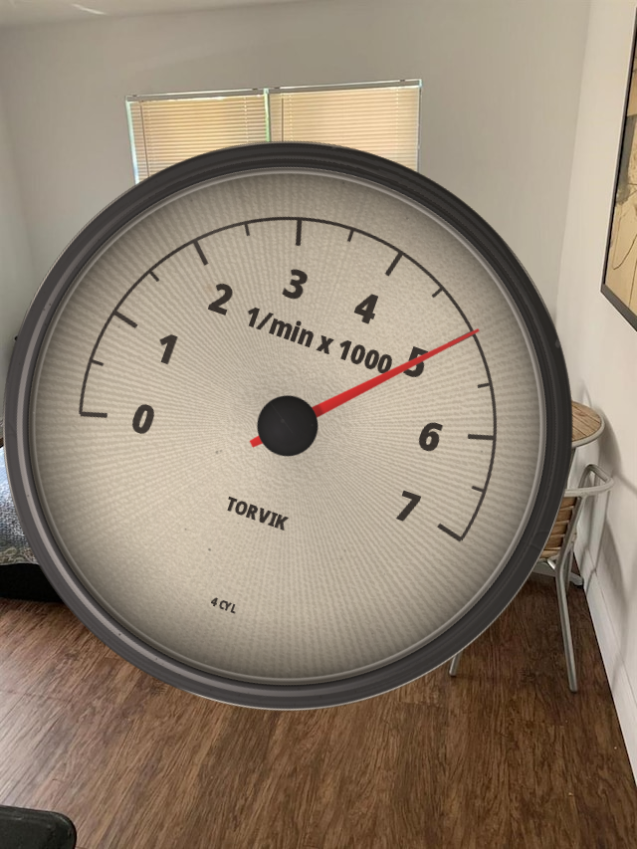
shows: value=5000 unit=rpm
